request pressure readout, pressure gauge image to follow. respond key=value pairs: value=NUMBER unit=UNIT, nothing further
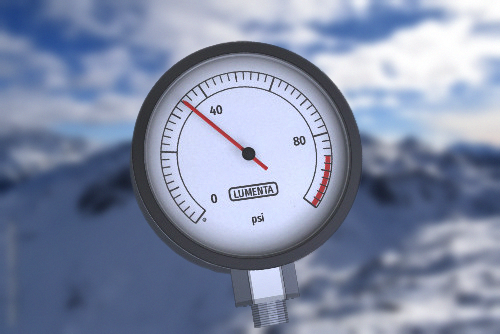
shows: value=34 unit=psi
